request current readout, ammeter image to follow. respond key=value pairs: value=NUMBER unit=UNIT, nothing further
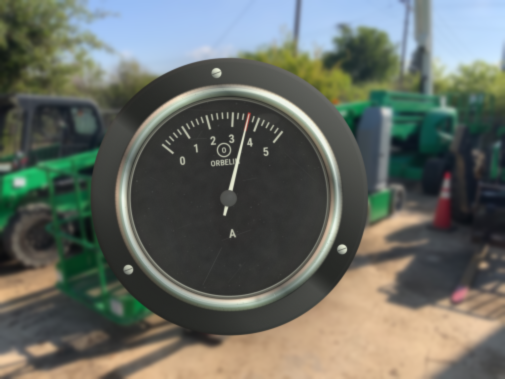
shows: value=3.6 unit=A
